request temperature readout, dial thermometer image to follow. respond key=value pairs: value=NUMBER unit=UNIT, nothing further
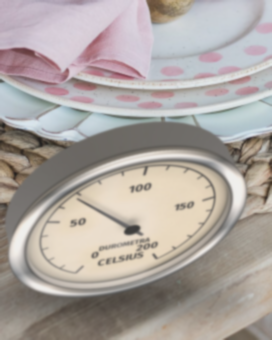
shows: value=70 unit=°C
